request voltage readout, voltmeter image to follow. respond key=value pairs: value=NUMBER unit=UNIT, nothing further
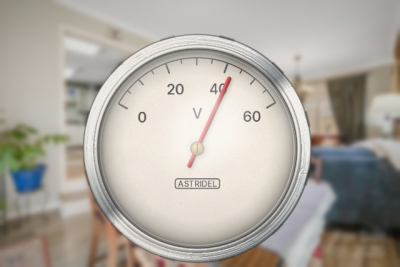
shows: value=42.5 unit=V
